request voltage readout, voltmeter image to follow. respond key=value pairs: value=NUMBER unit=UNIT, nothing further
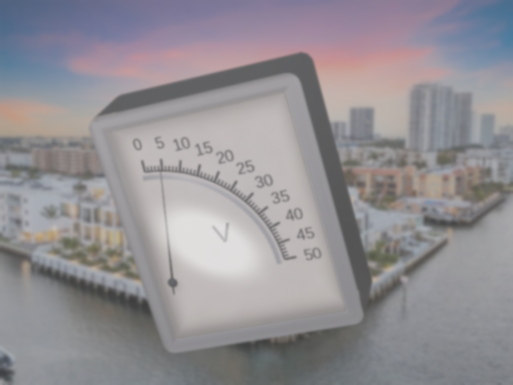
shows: value=5 unit=V
